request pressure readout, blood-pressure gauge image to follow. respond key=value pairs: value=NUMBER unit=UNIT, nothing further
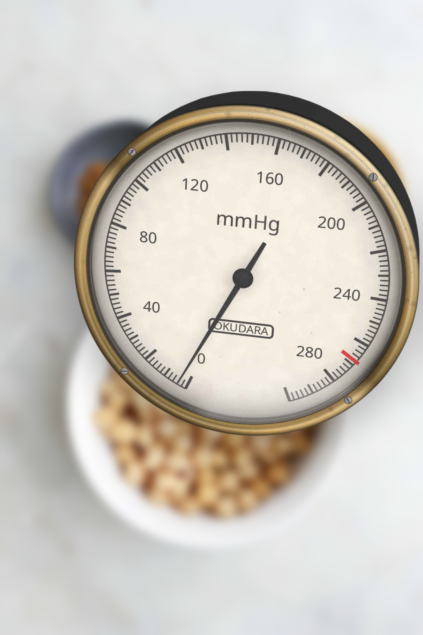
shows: value=4 unit=mmHg
